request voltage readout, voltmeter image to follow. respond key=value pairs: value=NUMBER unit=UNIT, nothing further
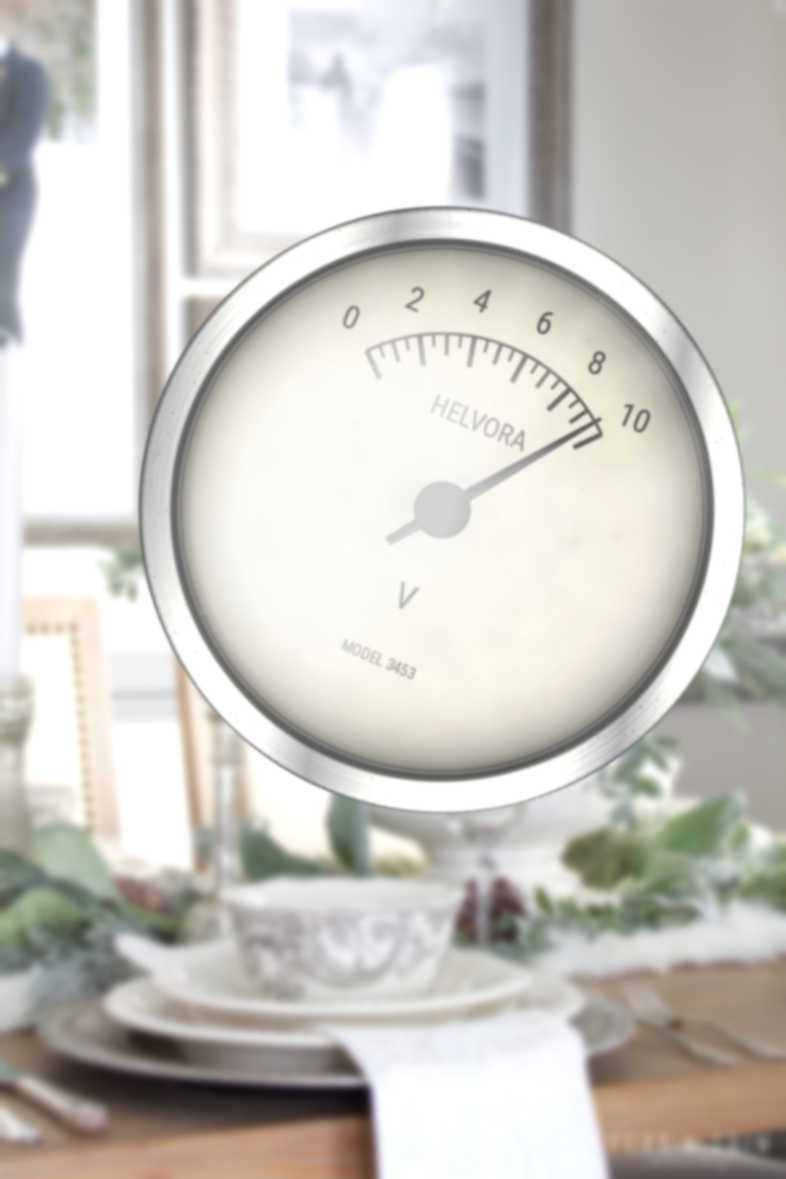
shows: value=9.5 unit=V
